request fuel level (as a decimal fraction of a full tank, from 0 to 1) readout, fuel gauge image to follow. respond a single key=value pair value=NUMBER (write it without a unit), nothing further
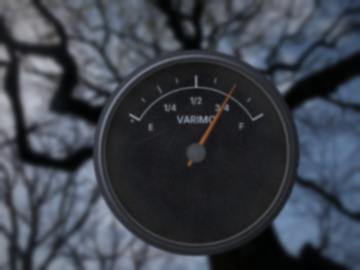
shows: value=0.75
